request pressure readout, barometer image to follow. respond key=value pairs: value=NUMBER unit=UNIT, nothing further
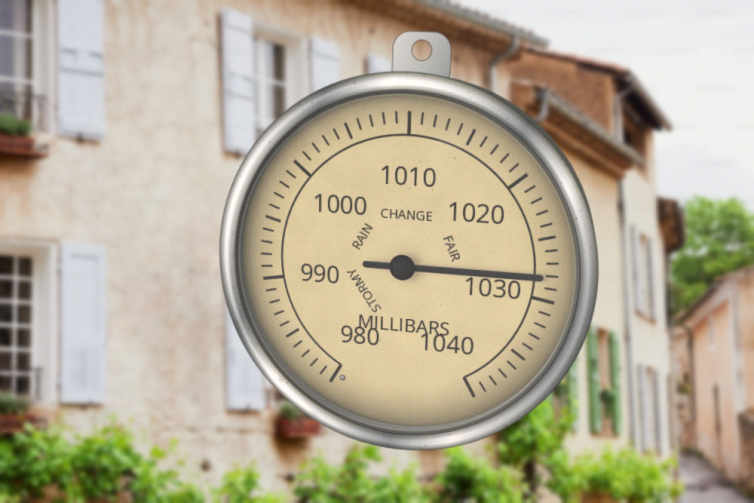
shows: value=1028 unit=mbar
